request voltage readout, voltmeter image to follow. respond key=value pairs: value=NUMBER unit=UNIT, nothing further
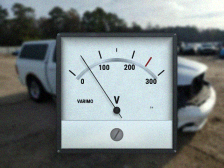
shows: value=50 unit=V
